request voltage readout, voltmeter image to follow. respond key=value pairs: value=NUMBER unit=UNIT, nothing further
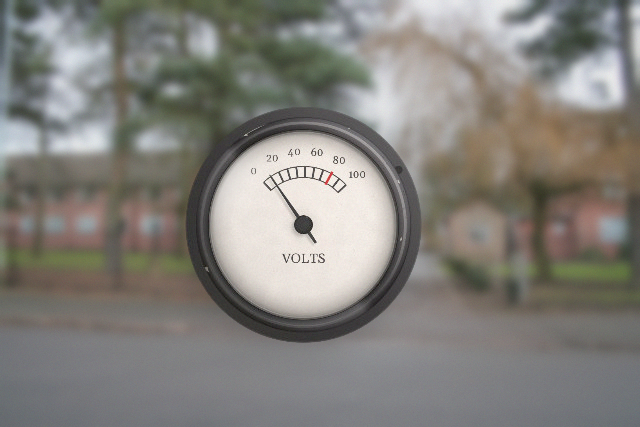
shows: value=10 unit=V
